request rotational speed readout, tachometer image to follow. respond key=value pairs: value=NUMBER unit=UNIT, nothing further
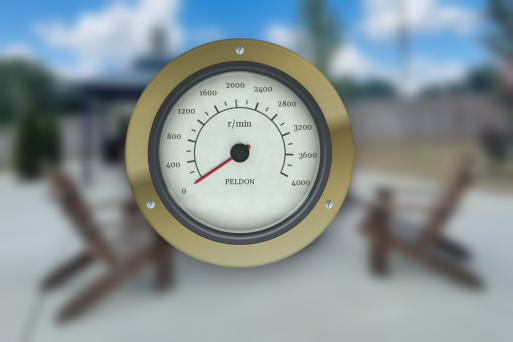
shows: value=0 unit=rpm
